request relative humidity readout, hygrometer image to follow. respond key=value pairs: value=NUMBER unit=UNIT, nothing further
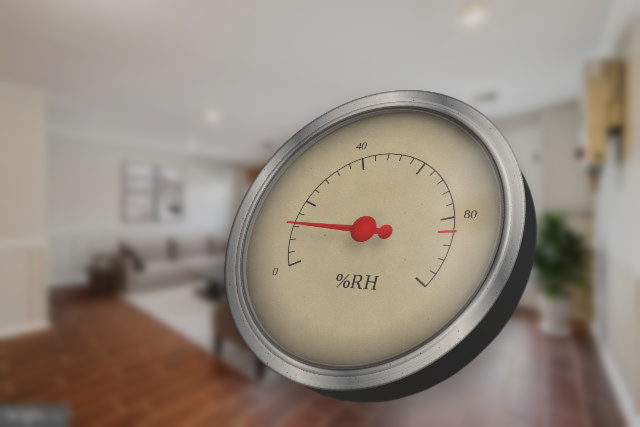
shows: value=12 unit=%
